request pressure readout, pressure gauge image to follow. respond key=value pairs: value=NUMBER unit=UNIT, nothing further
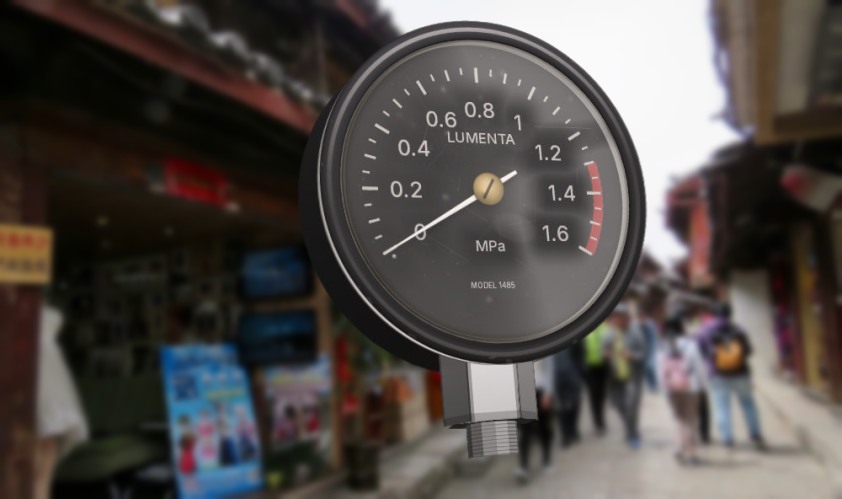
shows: value=0 unit=MPa
